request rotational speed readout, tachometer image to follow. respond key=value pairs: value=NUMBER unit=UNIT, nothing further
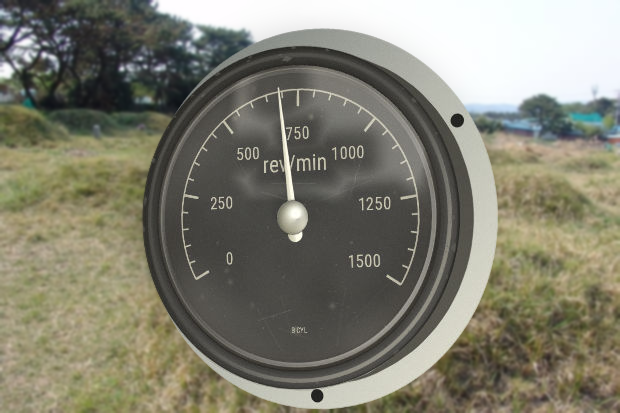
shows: value=700 unit=rpm
